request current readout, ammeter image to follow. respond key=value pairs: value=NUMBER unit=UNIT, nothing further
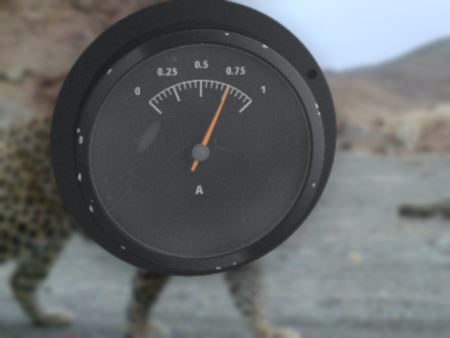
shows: value=0.75 unit=A
